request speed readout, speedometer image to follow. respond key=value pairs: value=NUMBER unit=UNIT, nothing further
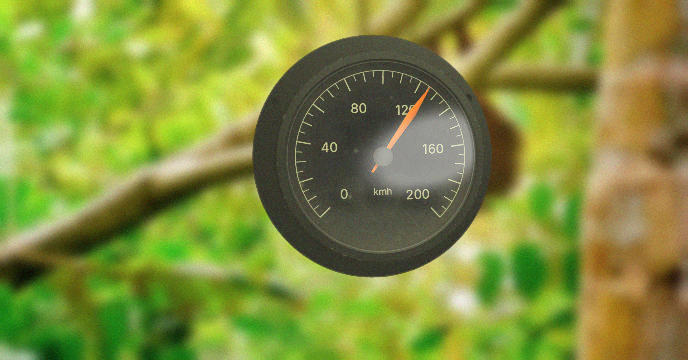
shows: value=125 unit=km/h
